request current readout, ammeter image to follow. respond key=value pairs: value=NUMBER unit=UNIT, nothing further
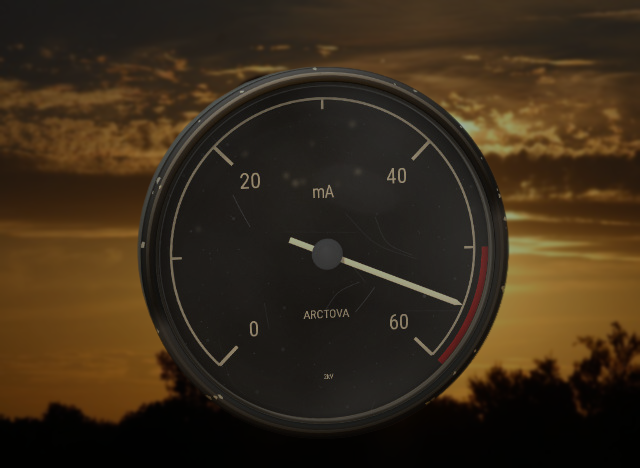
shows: value=55 unit=mA
